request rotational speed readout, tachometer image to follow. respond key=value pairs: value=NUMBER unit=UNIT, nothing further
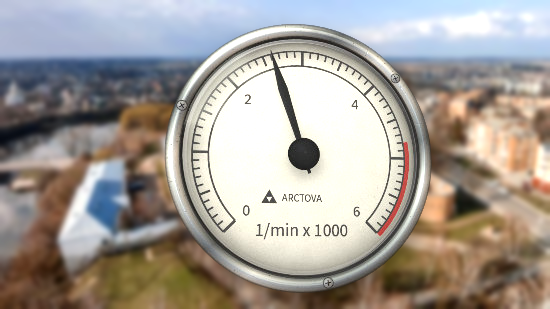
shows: value=2600 unit=rpm
